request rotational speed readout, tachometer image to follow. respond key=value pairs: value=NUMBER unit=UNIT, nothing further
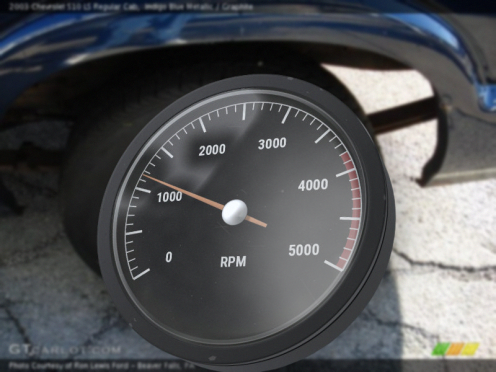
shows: value=1150 unit=rpm
